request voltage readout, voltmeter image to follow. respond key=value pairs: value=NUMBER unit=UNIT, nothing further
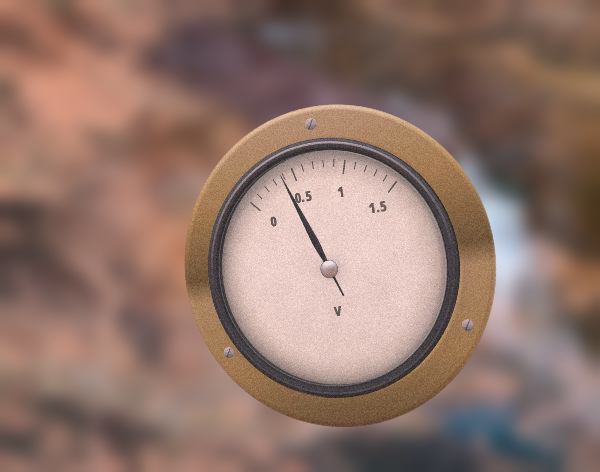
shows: value=0.4 unit=V
